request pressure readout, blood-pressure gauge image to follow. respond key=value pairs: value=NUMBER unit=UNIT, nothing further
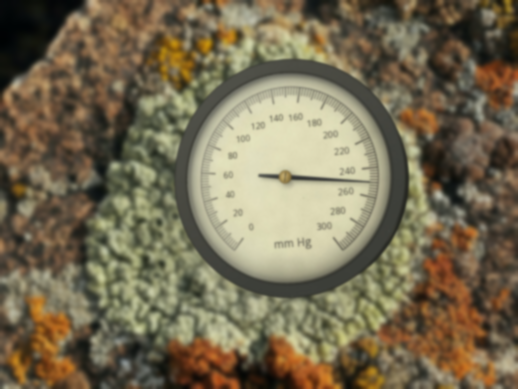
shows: value=250 unit=mmHg
